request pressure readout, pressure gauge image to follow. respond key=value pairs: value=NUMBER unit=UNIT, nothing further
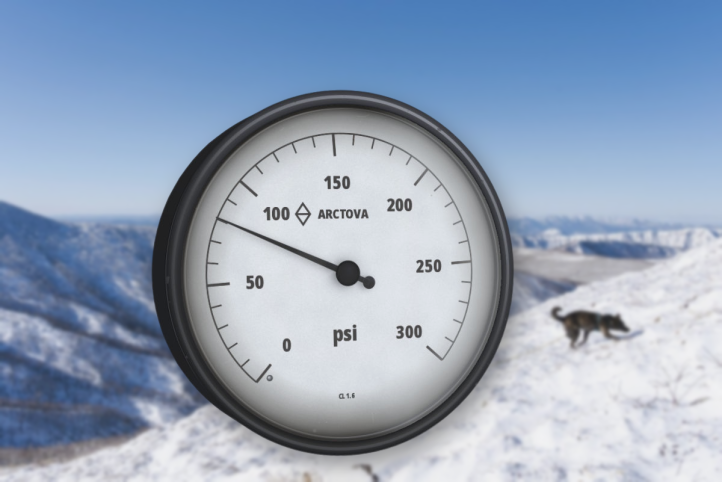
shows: value=80 unit=psi
